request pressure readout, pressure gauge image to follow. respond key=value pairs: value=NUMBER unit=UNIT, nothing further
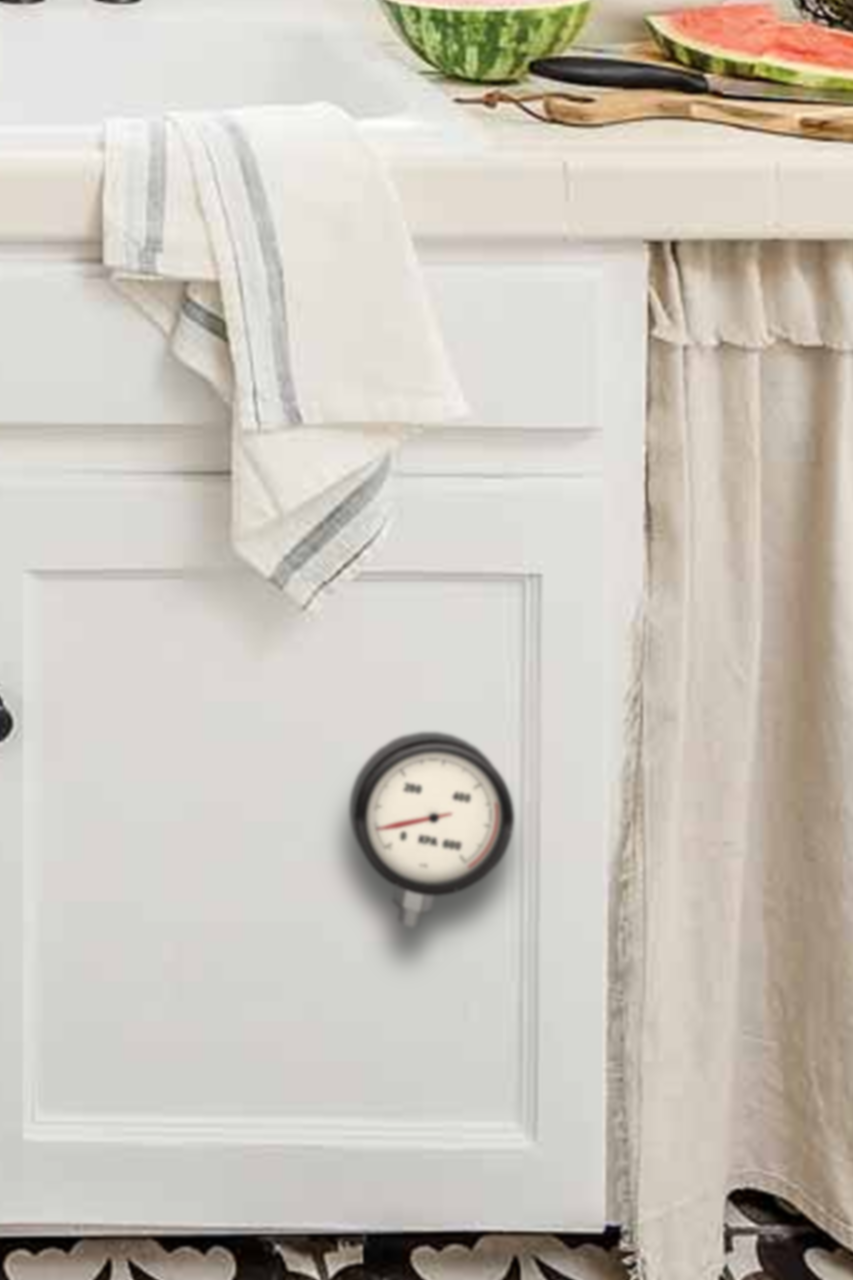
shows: value=50 unit=kPa
